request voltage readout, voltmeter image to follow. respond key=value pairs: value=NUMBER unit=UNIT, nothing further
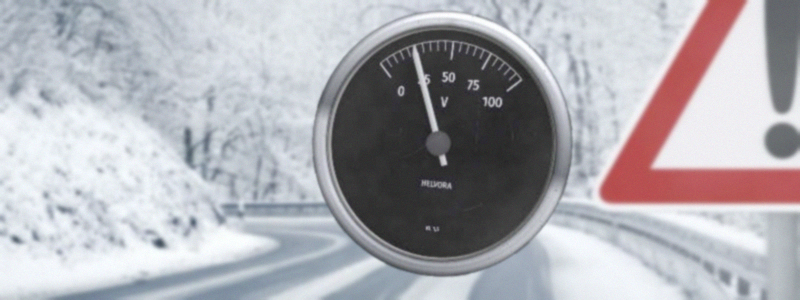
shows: value=25 unit=V
